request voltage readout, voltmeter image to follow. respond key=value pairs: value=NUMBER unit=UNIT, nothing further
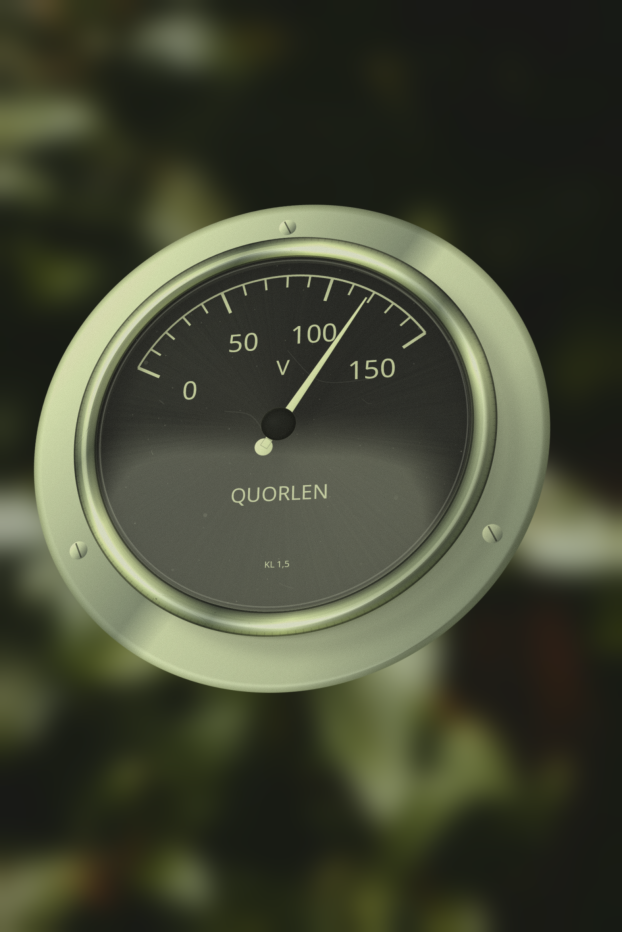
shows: value=120 unit=V
